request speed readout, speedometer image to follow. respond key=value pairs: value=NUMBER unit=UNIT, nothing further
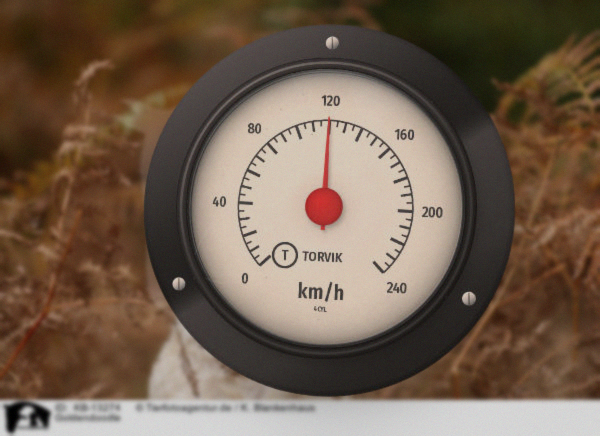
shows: value=120 unit=km/h
